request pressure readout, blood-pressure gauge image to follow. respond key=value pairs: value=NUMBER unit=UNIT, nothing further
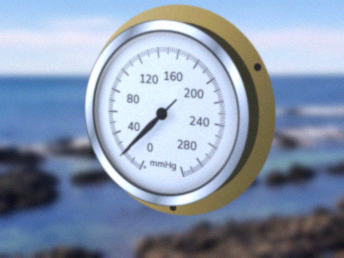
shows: value=20 unit=mmHg
